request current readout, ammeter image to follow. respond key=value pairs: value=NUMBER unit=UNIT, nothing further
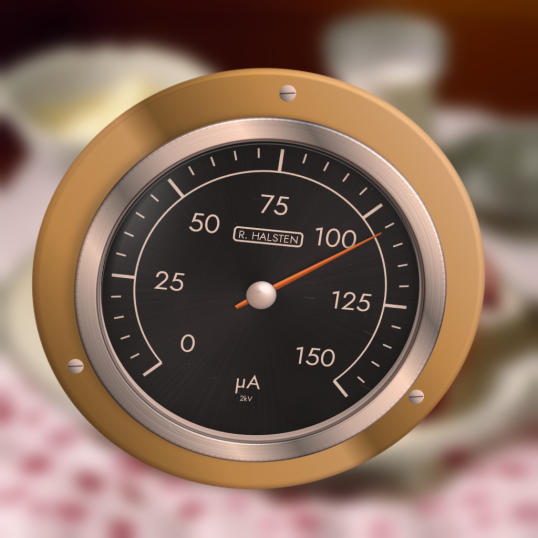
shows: value=105 unit=µA
